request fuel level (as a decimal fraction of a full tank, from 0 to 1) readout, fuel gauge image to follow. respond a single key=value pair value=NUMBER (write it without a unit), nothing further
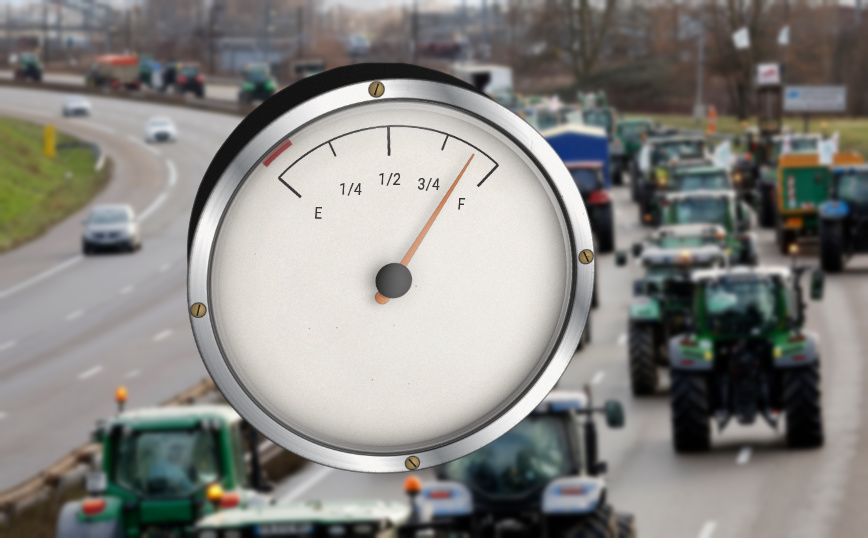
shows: value=0.875
